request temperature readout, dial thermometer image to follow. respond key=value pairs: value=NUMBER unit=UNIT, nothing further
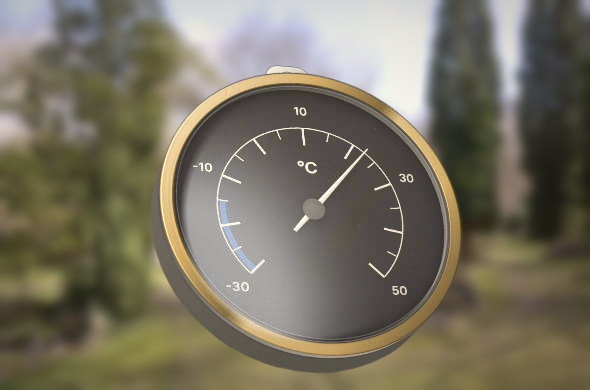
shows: value=22.5 unit=°C
